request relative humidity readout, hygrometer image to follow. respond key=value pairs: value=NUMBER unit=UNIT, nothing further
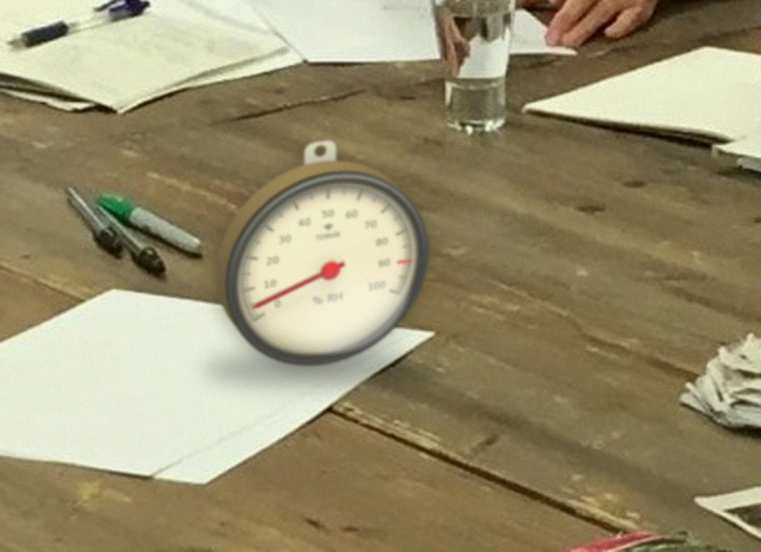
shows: value=5 unit=%
